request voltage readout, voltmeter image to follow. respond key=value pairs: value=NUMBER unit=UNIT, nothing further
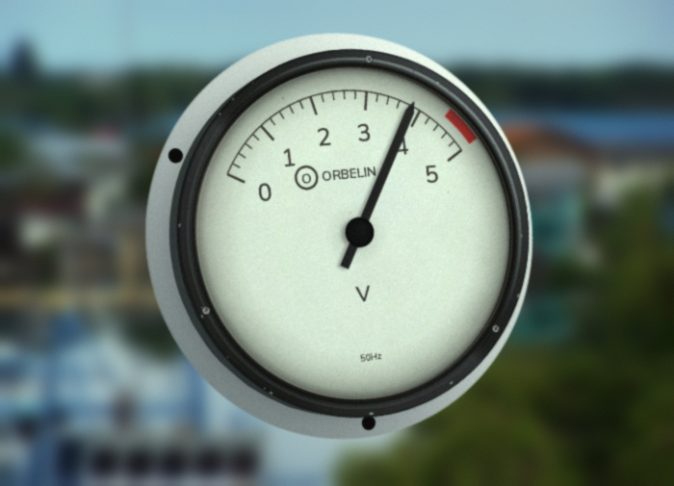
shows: value=3.8 unit=V
